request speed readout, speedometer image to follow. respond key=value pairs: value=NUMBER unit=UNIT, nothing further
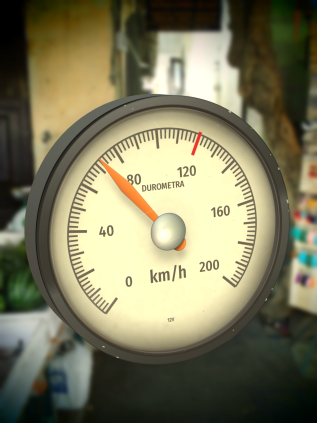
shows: value=72 unit=km/h
